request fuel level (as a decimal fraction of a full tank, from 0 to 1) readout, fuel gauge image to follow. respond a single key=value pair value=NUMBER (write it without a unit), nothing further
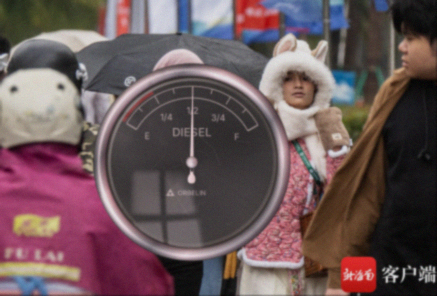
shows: value=0.5
